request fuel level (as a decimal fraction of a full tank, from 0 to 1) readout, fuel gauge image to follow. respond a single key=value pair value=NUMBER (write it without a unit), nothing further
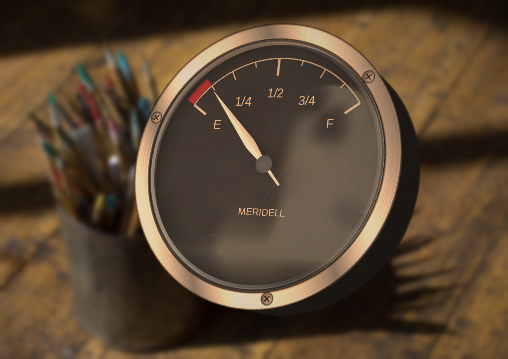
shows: value=0.125
